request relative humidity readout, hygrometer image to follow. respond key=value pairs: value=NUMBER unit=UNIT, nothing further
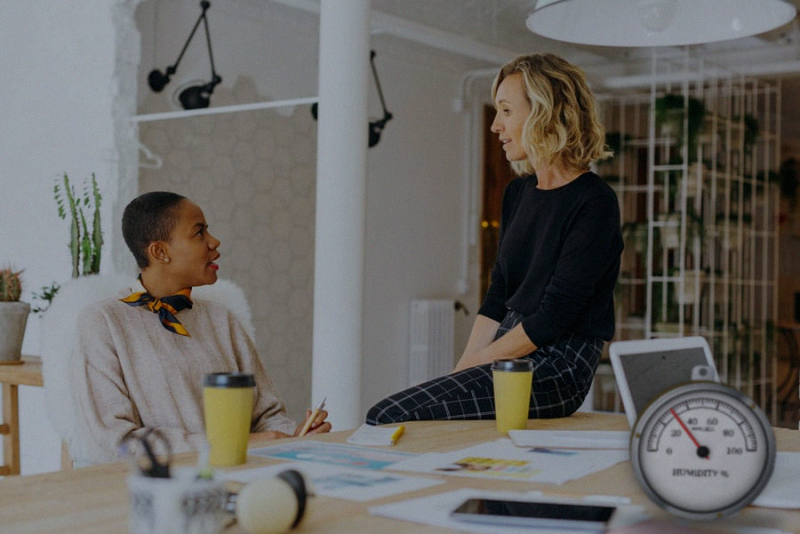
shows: value=30 unit=%
